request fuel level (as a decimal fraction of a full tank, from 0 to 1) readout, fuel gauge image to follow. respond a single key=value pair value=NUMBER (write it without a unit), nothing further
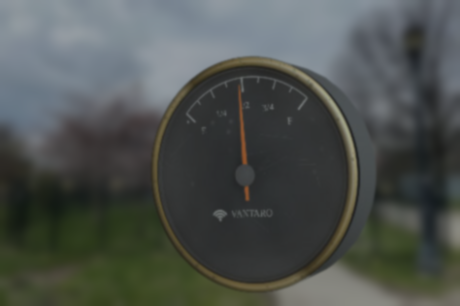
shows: value=0.5
